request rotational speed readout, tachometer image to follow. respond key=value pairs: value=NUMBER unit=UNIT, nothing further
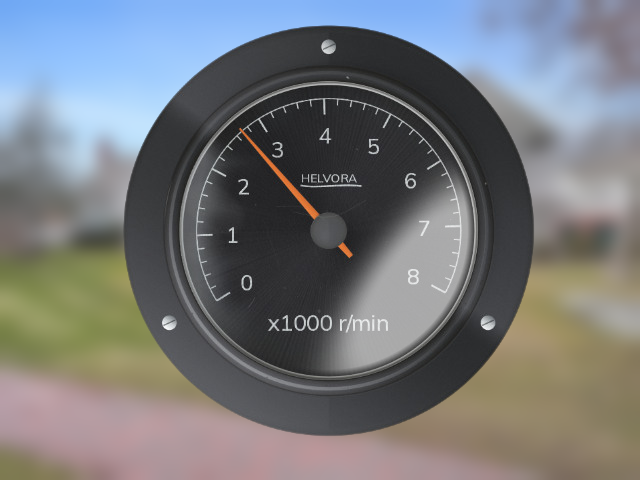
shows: value=2700 unit=rpm
